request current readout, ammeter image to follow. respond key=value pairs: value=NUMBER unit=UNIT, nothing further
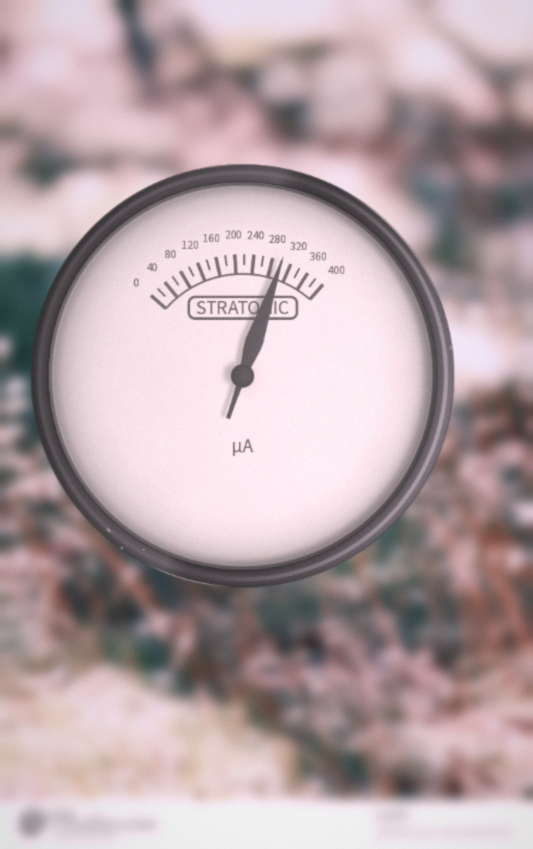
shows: value=300 unit=µA
